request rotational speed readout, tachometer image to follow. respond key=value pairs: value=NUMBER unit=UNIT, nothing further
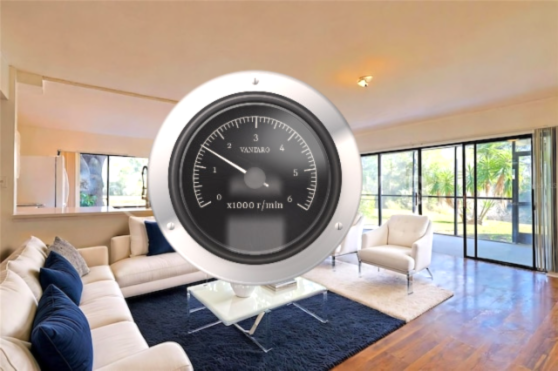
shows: value=1500 unit=rpm
